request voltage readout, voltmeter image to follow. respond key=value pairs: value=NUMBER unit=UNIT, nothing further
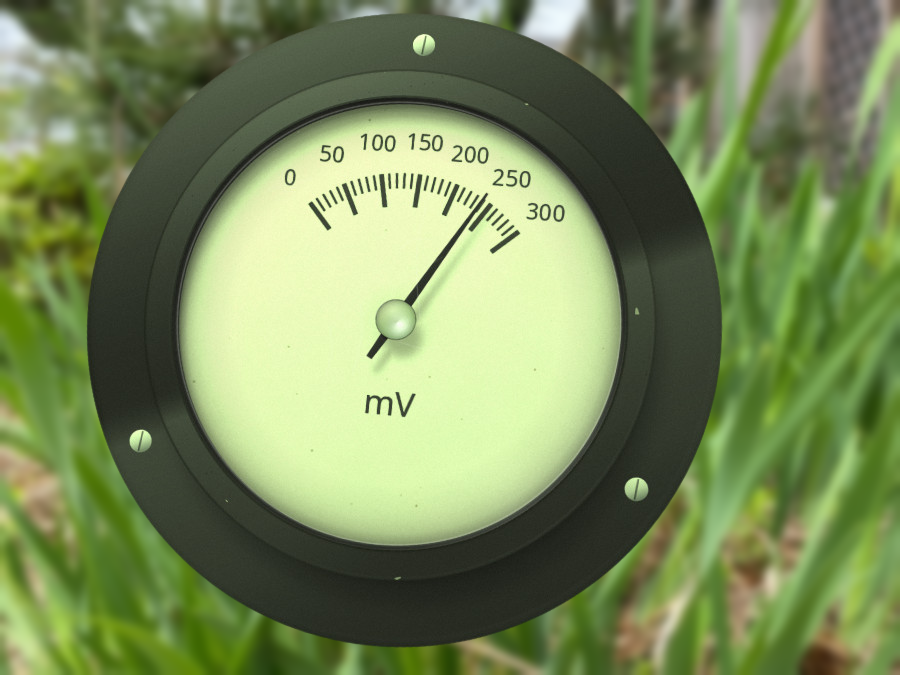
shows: value=240 unit=mV
